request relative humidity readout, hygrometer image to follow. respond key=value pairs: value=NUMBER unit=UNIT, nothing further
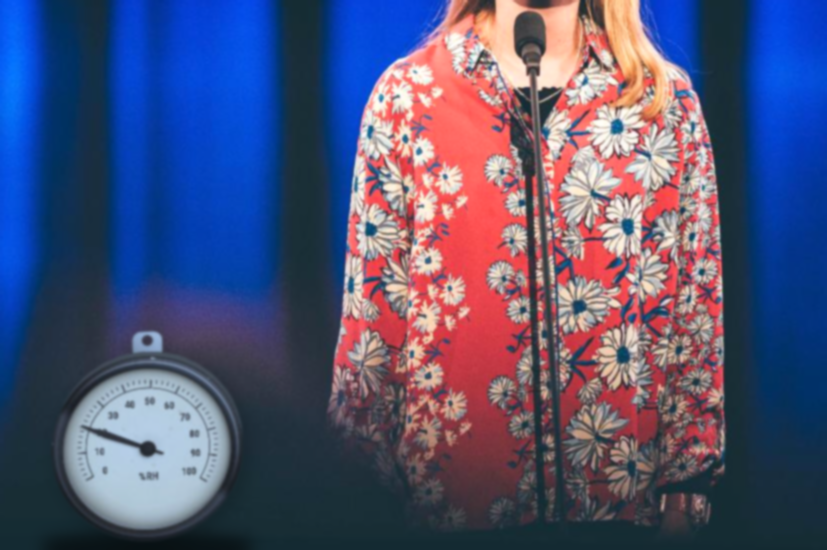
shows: value=20 unit=%
